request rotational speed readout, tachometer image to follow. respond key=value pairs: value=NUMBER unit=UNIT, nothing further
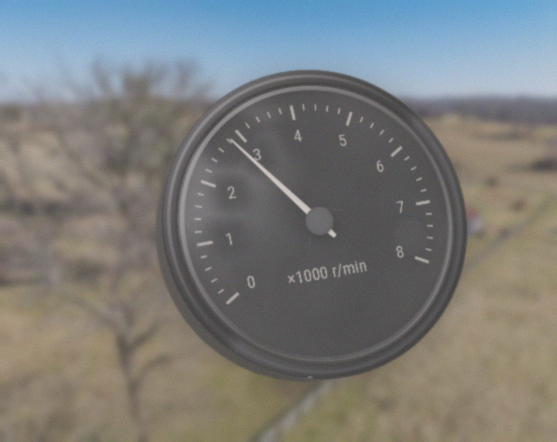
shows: value=2800 unit=rpm
